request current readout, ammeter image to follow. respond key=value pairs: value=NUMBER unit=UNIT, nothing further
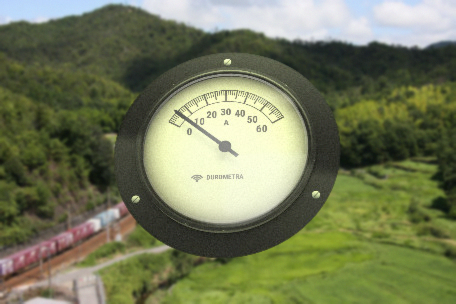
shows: value=5 unit=A
